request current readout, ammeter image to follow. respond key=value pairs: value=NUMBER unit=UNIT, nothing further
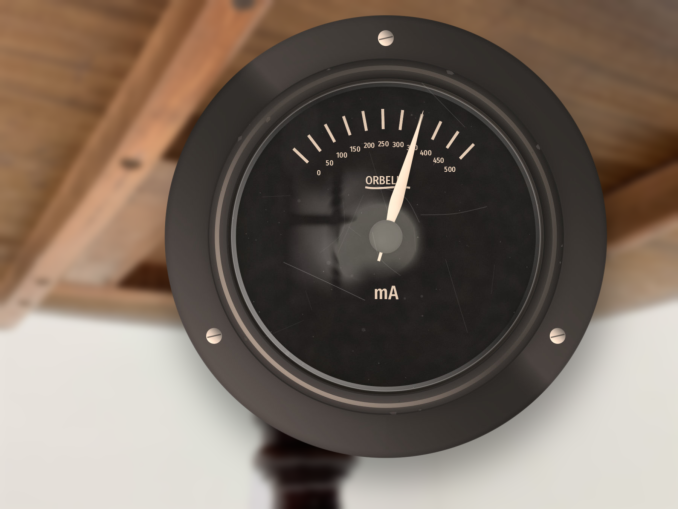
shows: value=350 unit=mA
